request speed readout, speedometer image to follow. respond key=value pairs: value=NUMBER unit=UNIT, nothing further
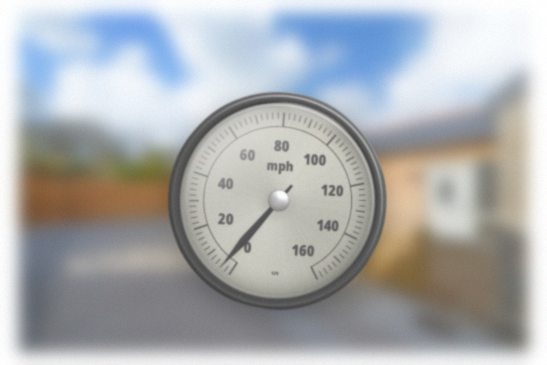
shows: value=4 unit=mph
